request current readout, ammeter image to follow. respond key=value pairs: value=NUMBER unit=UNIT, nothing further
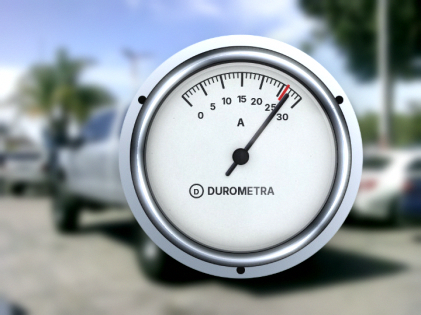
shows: value=27 unit=A
